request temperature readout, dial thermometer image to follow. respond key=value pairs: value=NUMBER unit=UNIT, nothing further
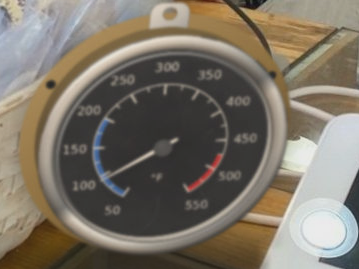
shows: value=100 unit=°F
